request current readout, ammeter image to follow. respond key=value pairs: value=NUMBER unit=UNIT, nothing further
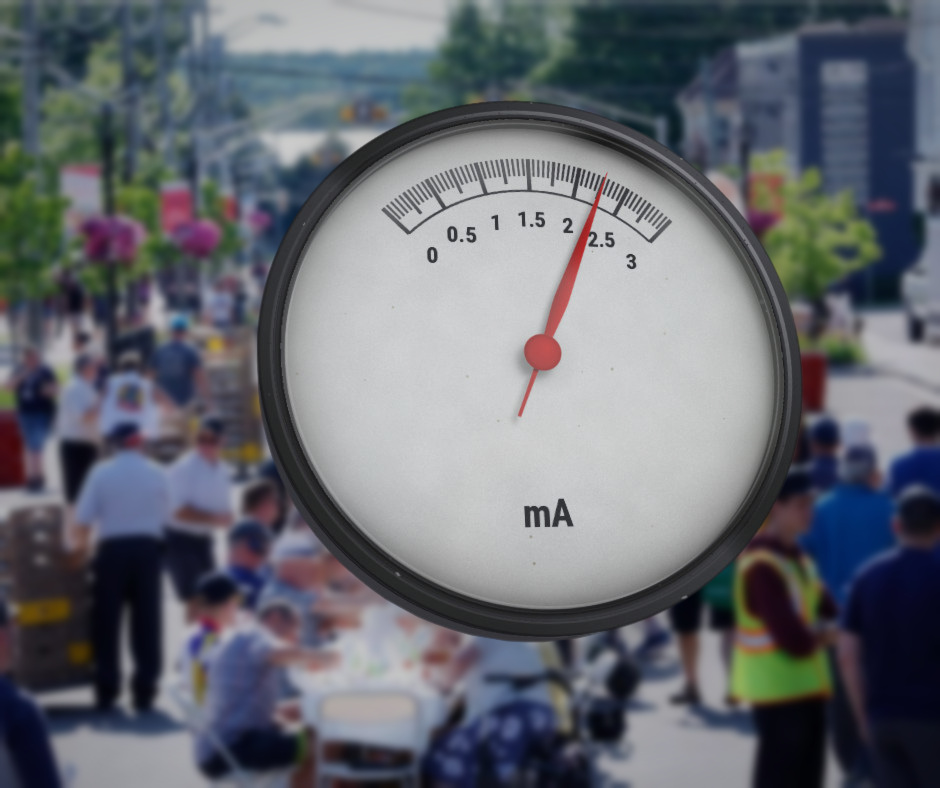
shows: value=2.25 unit=mA
